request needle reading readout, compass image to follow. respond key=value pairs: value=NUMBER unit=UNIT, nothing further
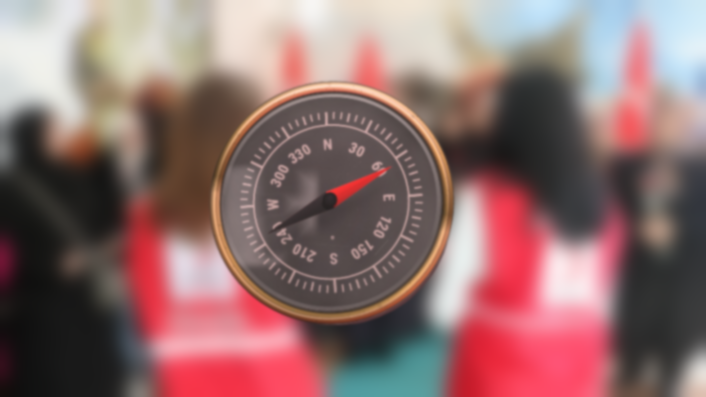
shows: value=65 unit=°
